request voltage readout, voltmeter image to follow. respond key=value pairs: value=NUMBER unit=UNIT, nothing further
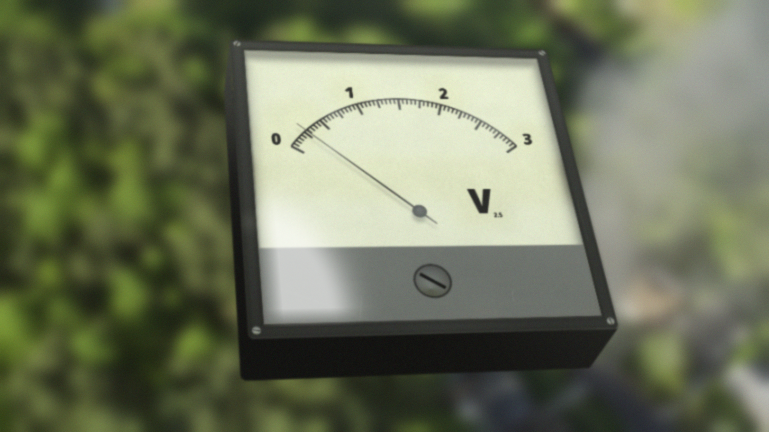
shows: value=0.25 unit=V
